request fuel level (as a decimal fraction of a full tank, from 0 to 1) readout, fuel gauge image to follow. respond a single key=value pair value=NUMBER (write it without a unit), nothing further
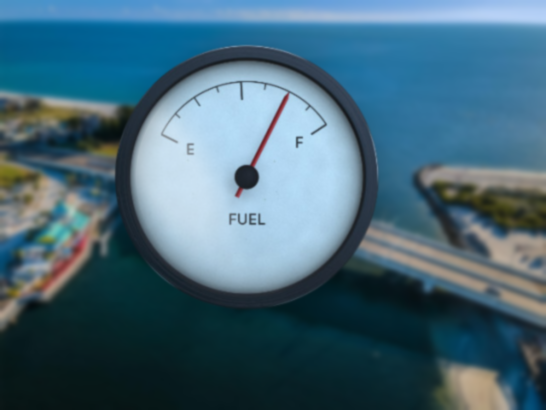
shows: value=0.75
